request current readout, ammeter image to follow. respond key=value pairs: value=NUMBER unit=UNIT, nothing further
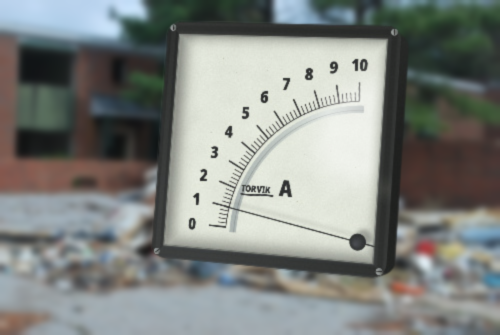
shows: value=1 unit=A
